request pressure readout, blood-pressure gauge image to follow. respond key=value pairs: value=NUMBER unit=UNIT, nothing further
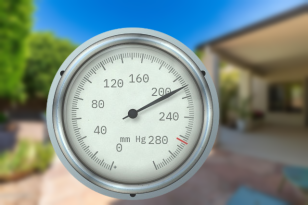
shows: value=210 unit=mmHg
